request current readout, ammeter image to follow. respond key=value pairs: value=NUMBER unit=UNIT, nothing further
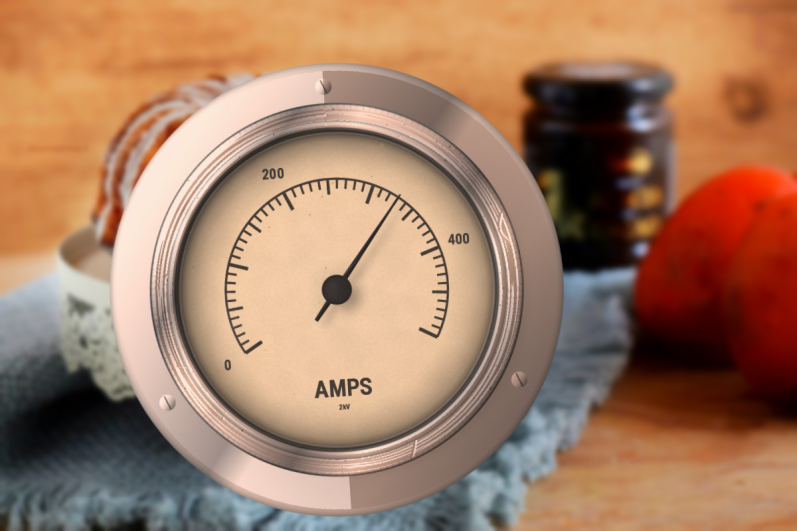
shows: value=330 unit=A
